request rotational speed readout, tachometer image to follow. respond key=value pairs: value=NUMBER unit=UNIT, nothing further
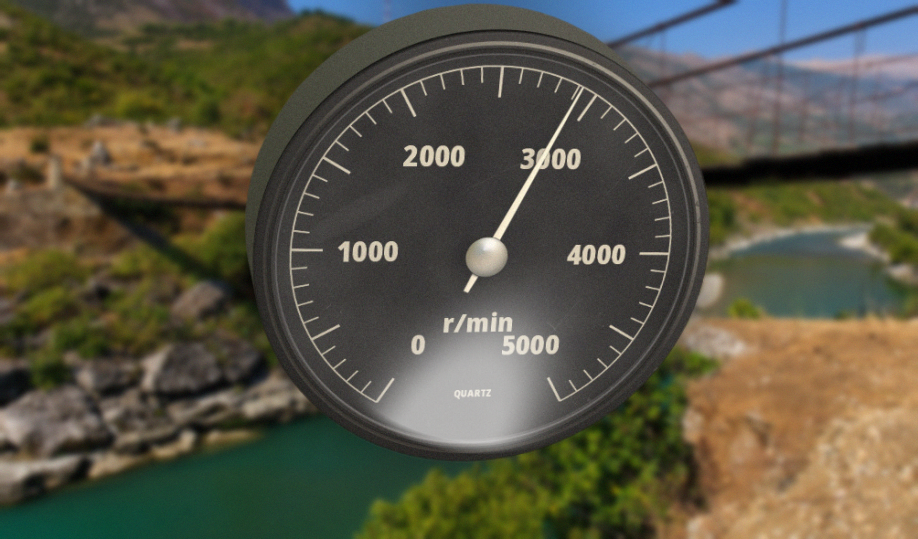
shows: value=2900 unit=rpm
